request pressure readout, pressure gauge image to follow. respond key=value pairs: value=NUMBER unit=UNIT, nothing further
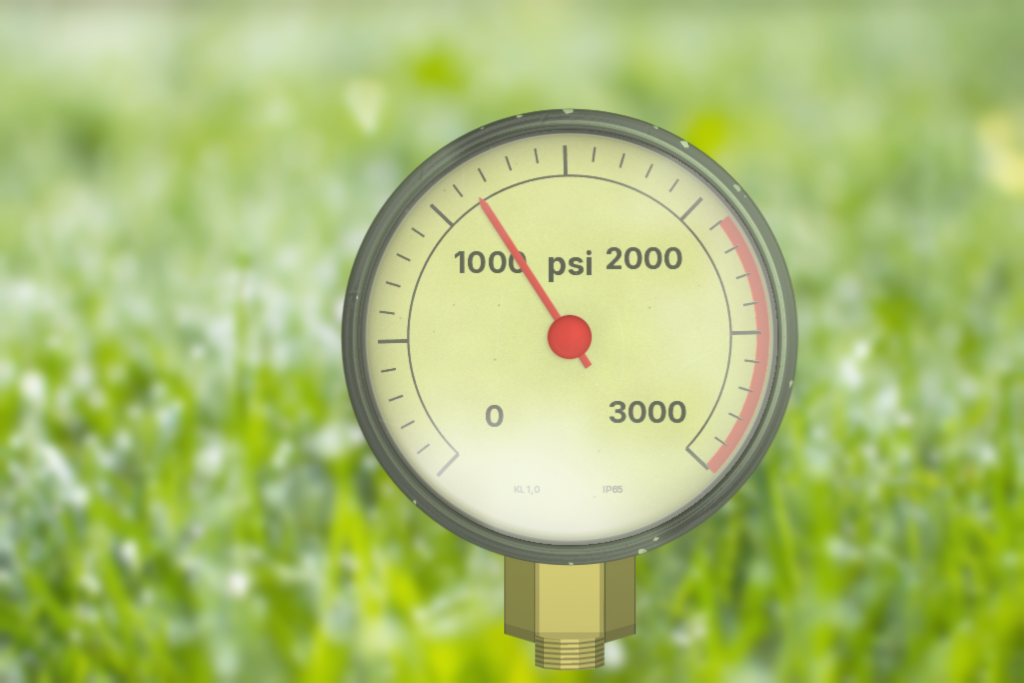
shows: value=1150 unit=psi
